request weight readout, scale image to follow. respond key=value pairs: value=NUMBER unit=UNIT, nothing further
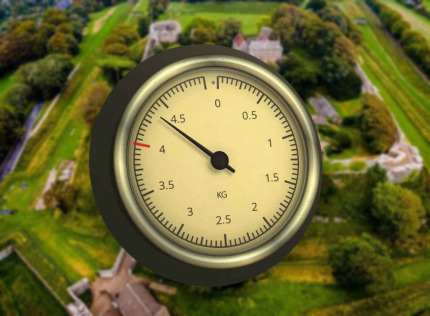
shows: value=4.35 unit=kg
